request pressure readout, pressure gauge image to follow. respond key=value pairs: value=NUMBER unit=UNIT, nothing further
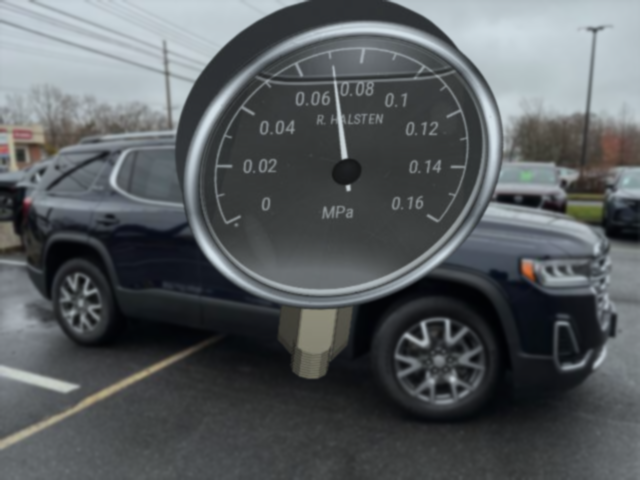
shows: value=0.07 unit=MPa
